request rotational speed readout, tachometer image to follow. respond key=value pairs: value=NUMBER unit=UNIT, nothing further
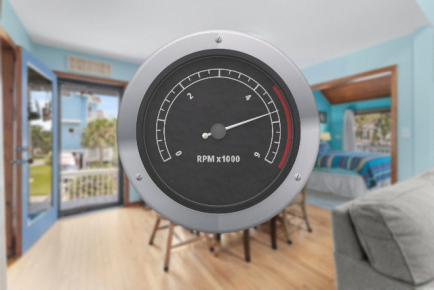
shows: value=4750 unit=rpm
